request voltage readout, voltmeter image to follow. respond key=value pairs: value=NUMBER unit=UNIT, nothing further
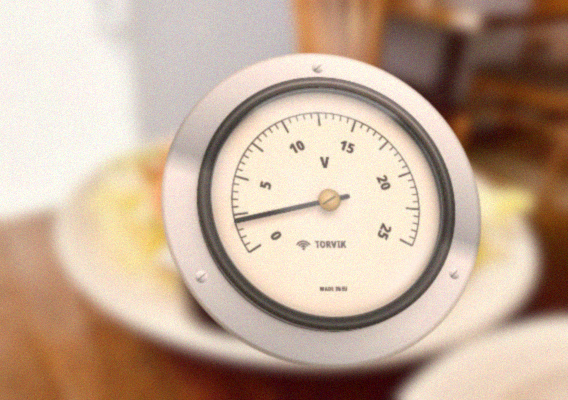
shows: value=2 unit=V
